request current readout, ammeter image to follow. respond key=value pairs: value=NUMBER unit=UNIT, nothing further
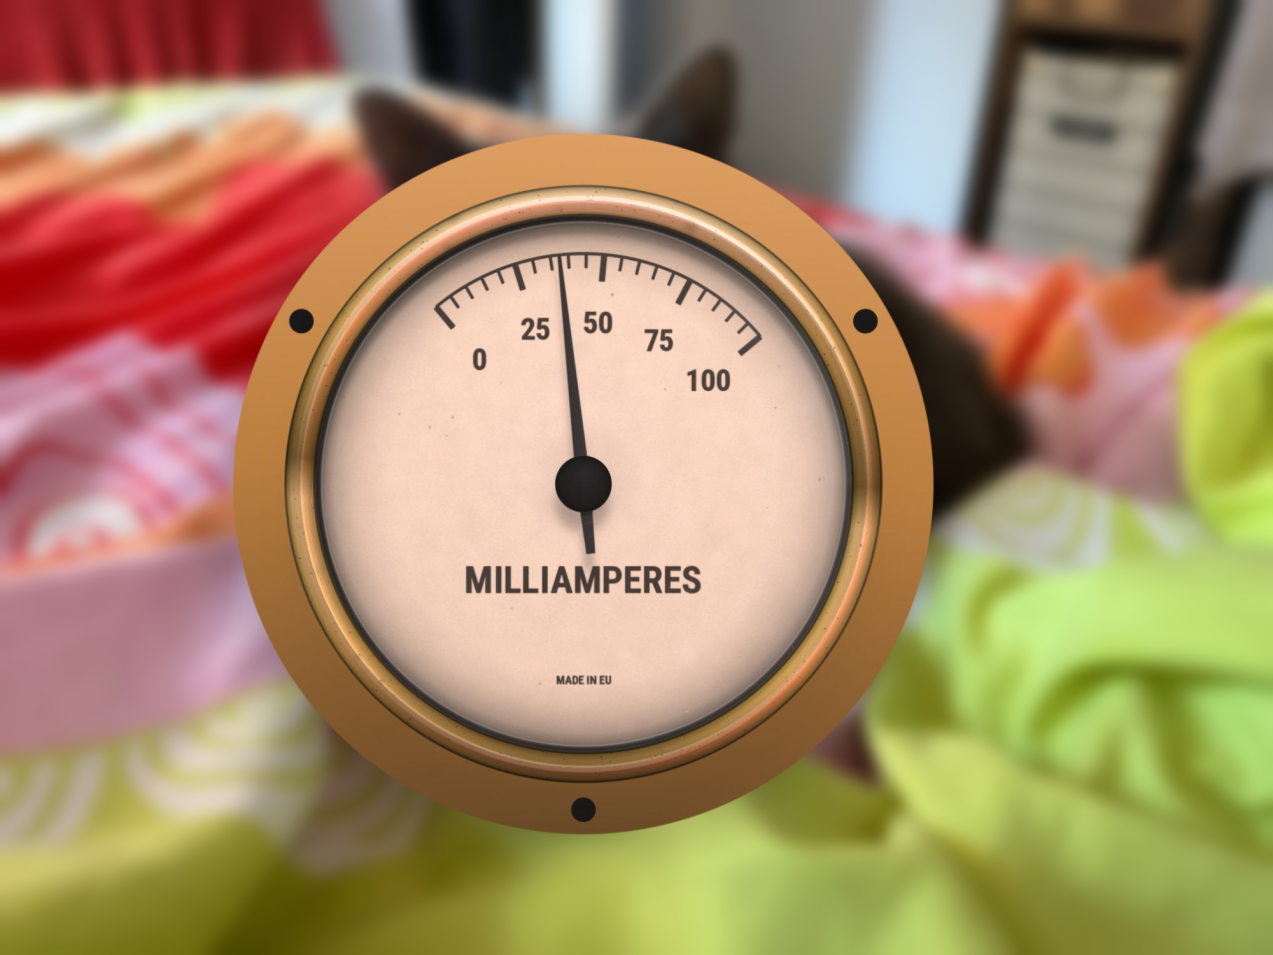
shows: value=37.5 unit=mA
